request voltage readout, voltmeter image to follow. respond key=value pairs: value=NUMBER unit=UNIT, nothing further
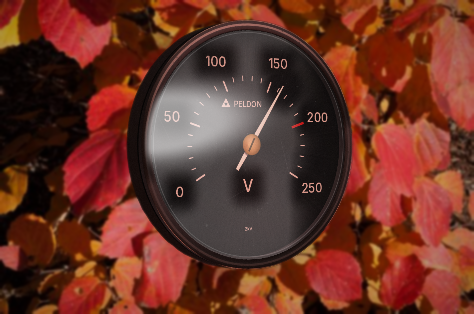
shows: value=160 unit=V
